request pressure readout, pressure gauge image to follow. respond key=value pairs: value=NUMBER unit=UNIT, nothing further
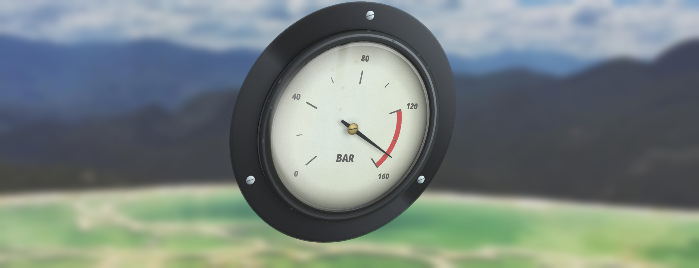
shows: value=150 unit=bar
